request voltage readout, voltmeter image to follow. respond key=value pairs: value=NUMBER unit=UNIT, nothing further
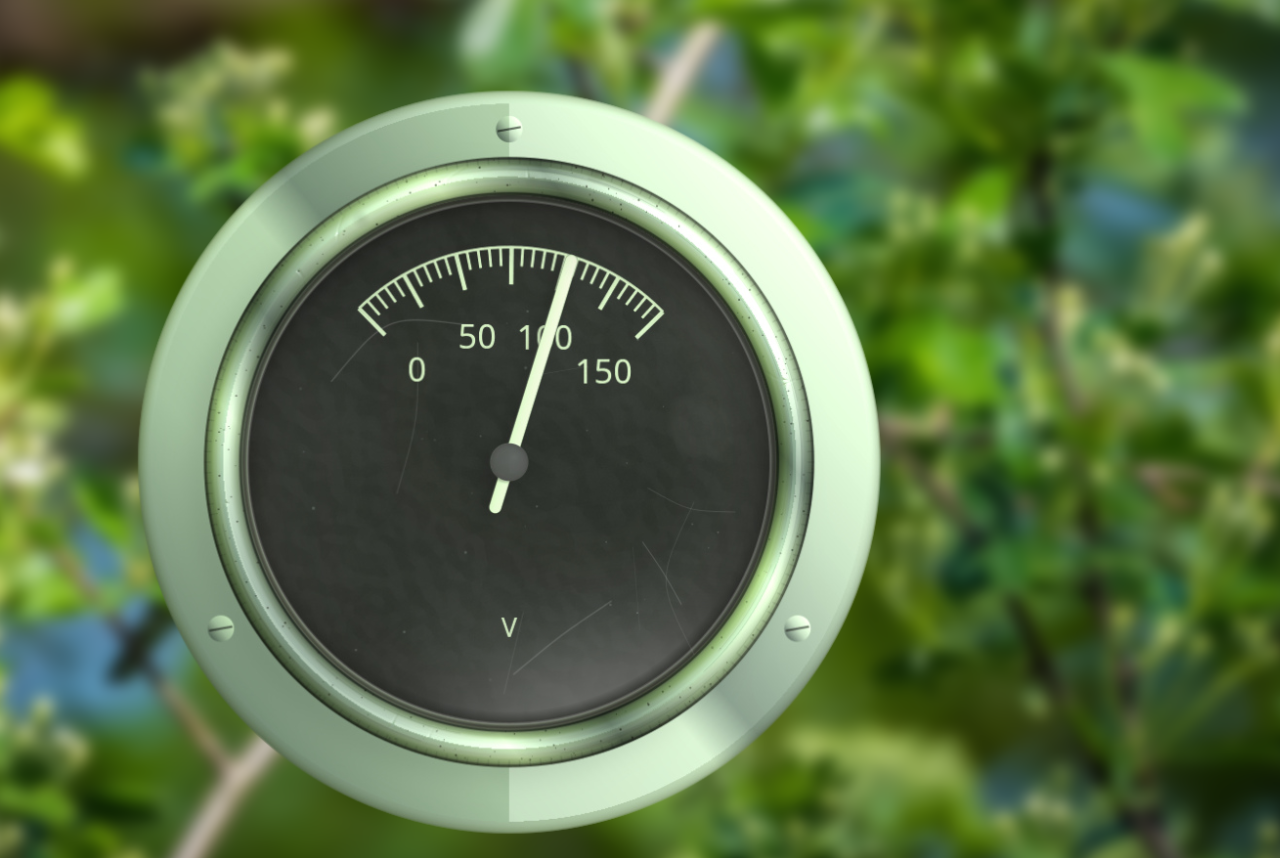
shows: value=102.5 unit=V
